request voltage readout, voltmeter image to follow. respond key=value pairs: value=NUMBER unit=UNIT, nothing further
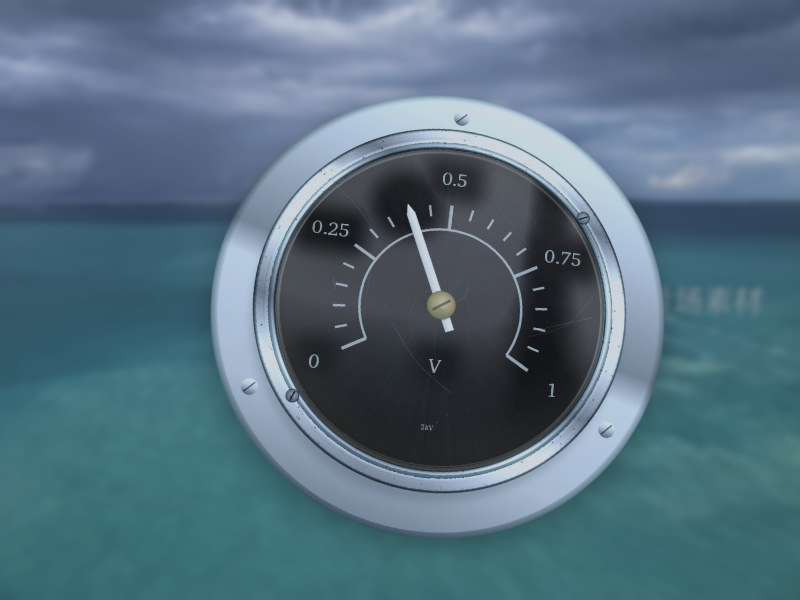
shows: value=0.4 unit=V
